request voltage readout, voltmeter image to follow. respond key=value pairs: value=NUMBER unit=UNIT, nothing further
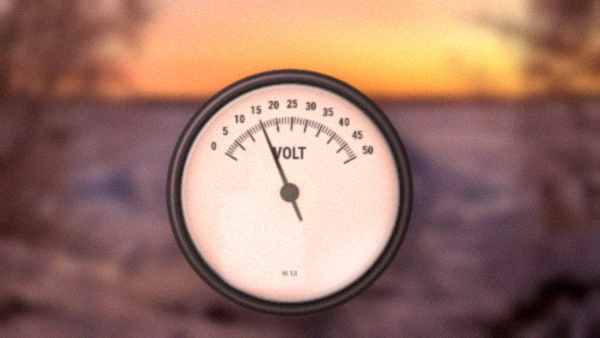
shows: value=15 unit=V
